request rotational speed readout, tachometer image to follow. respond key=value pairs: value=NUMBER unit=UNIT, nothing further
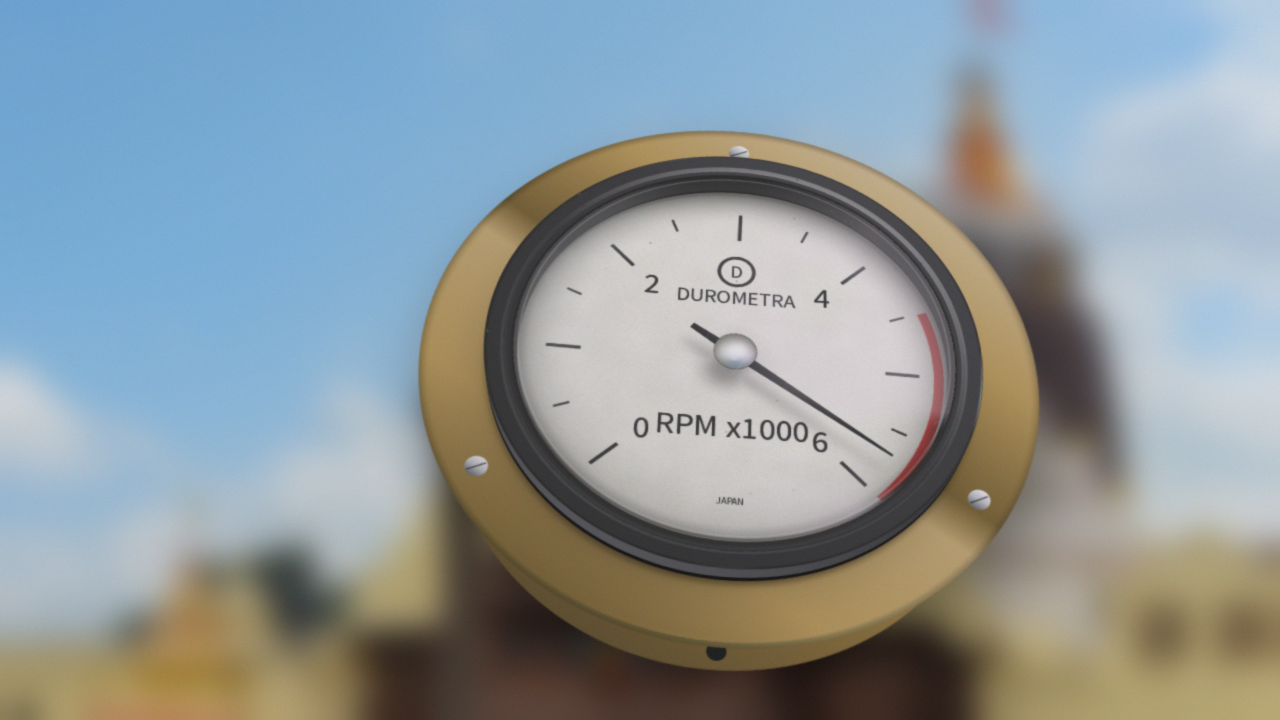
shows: value=5750 unit=rpm
